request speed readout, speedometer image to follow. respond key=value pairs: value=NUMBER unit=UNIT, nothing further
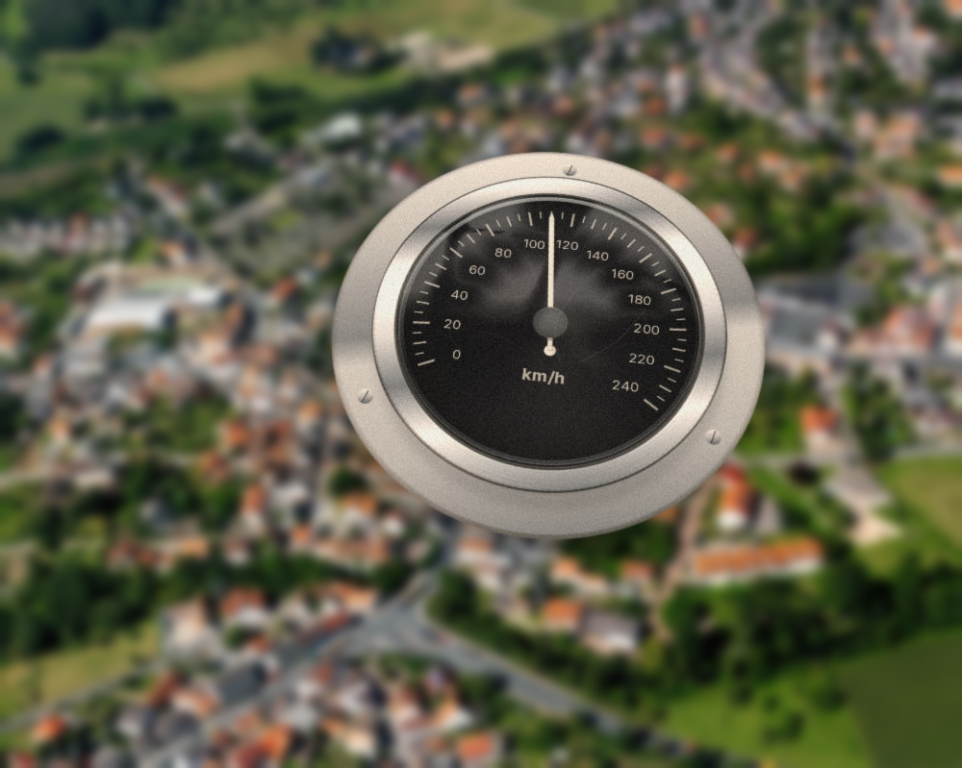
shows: value=110 unit=km/h
